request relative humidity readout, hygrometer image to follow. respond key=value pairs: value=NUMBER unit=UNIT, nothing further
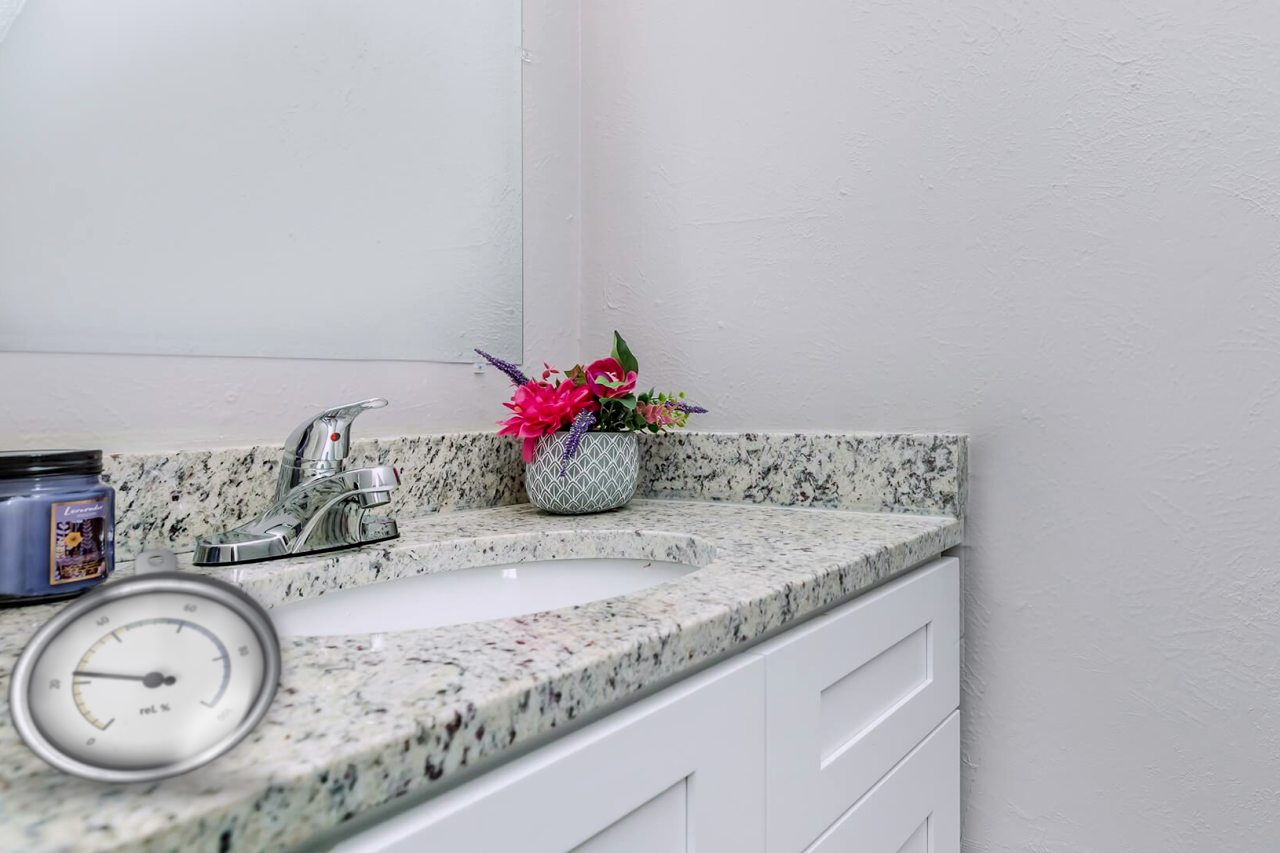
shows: value=24 unit=%
